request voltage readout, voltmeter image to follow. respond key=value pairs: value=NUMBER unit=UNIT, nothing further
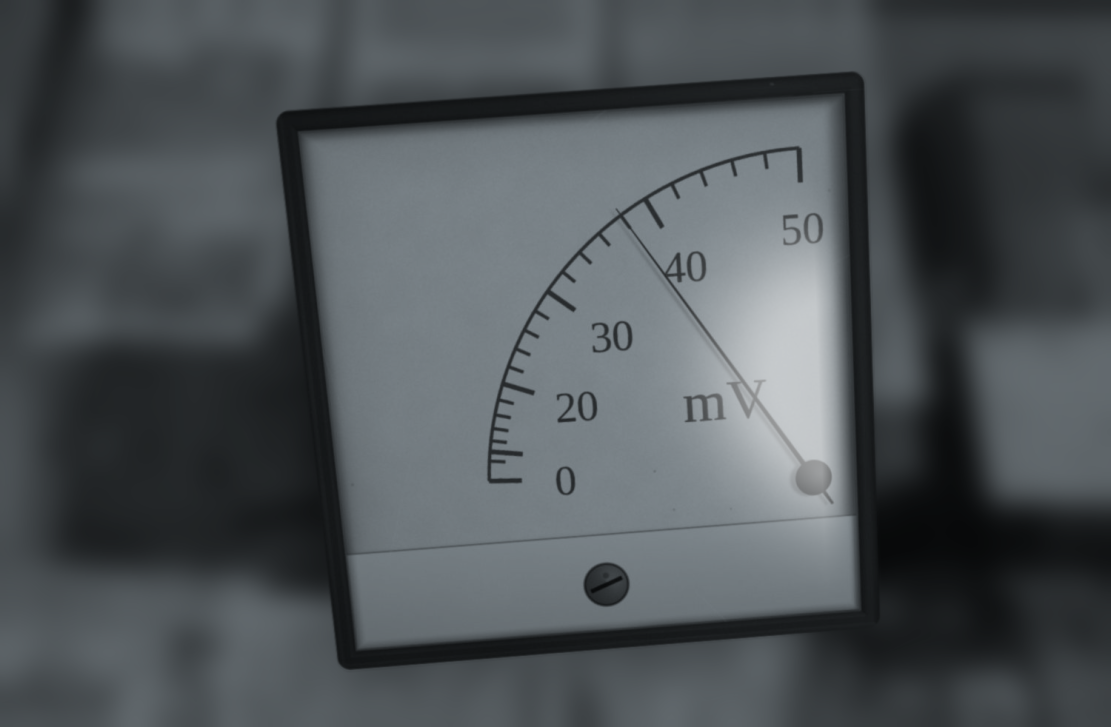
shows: value=38 unit=mV
